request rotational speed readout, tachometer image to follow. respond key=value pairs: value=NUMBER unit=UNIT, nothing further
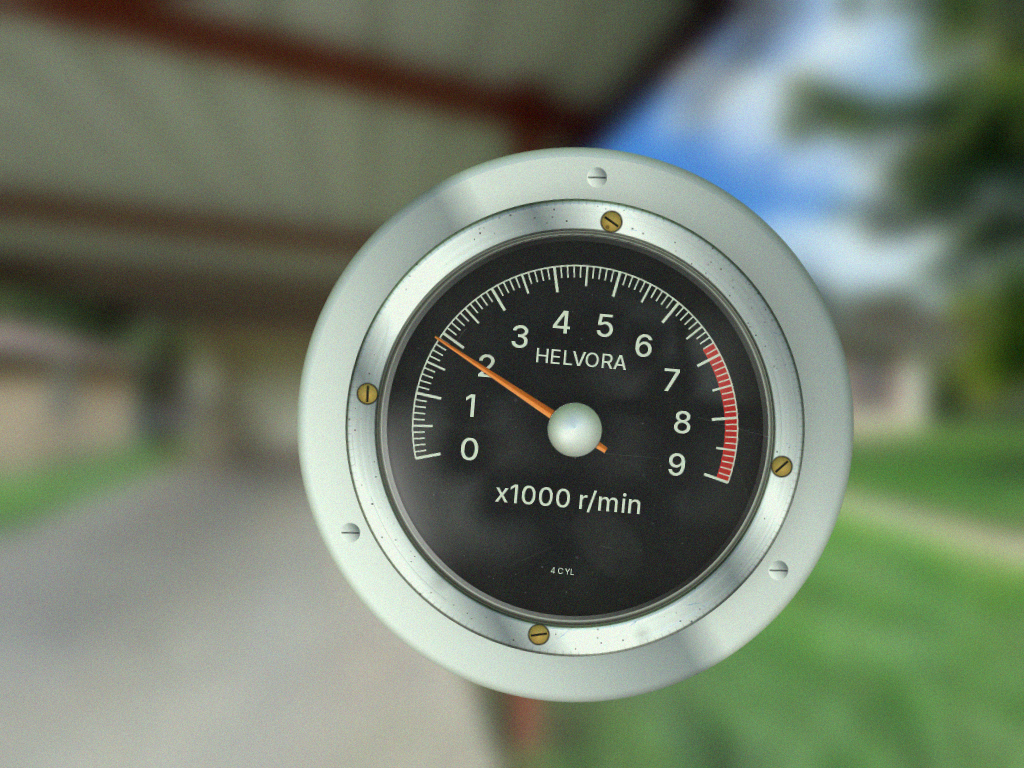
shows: value=1900 unit=rpm
